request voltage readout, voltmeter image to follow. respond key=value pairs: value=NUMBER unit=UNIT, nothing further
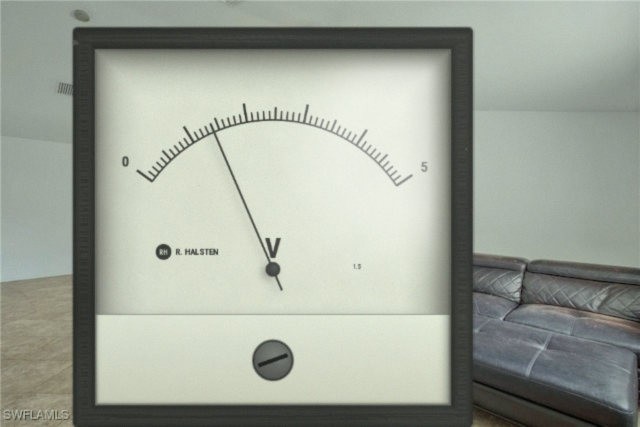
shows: value=1.4 unit=V
